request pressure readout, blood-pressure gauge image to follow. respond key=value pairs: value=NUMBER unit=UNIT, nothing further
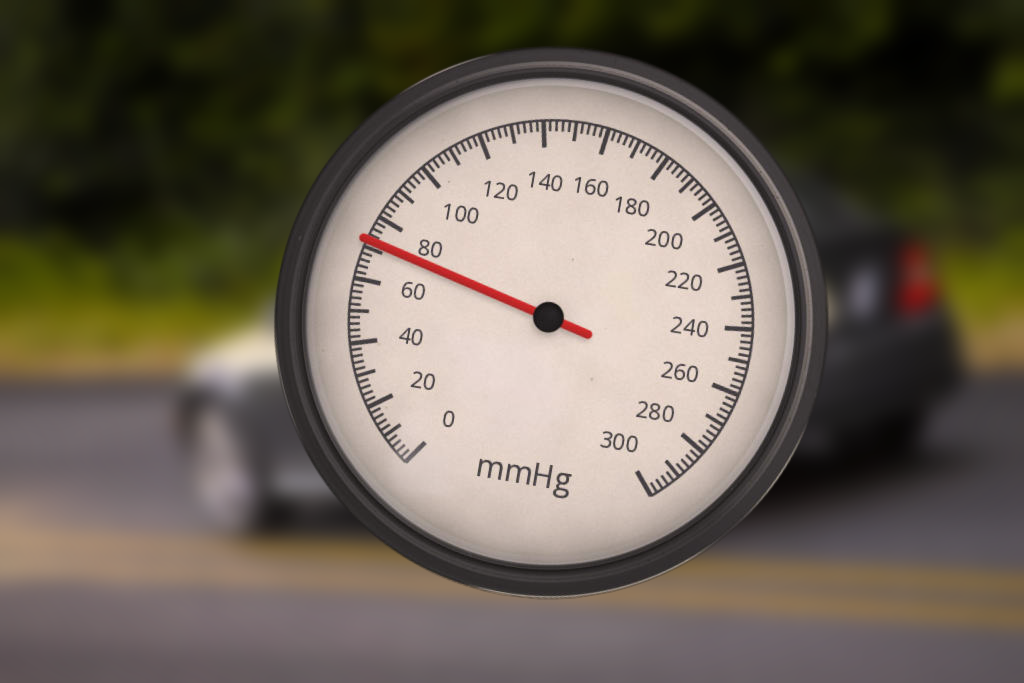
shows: value=72 unit=mmHg
